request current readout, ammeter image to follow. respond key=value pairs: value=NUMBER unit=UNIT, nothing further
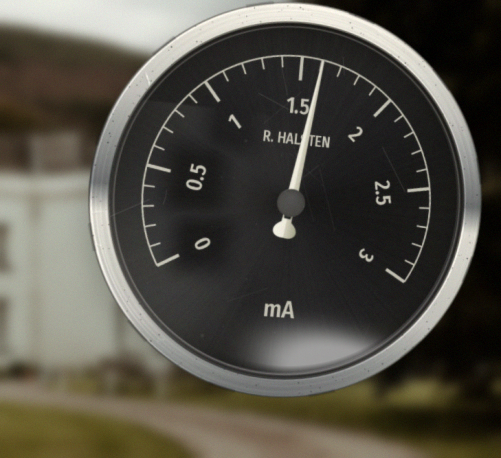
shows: value=1.6 unit=mA
